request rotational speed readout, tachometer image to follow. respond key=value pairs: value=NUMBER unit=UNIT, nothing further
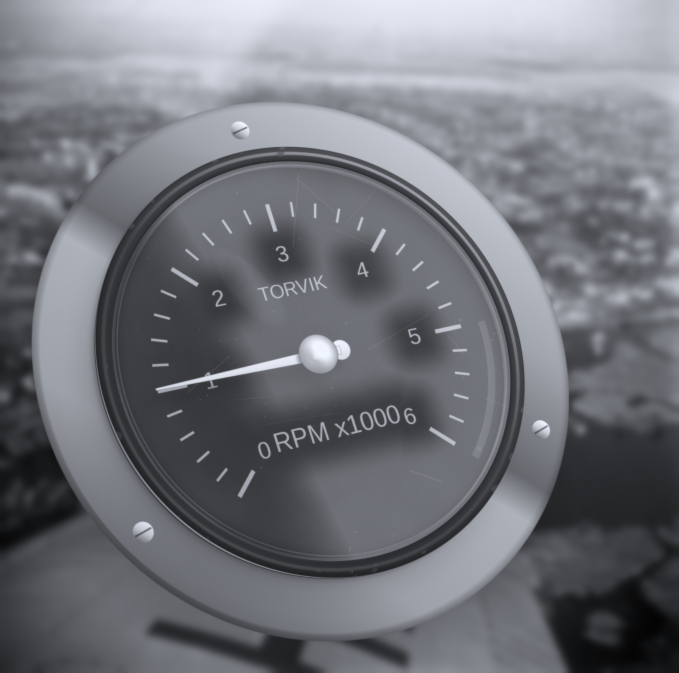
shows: value=1000 unit=rpm
